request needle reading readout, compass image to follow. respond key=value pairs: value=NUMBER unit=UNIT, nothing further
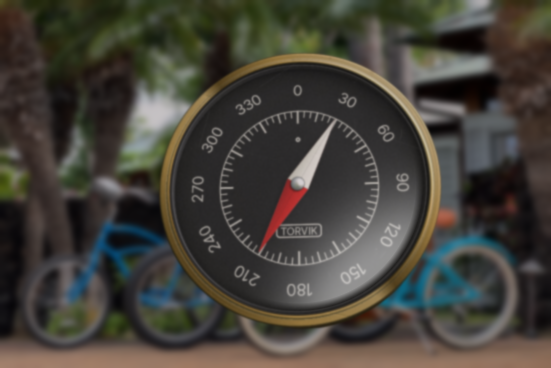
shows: value=210 unit=°
